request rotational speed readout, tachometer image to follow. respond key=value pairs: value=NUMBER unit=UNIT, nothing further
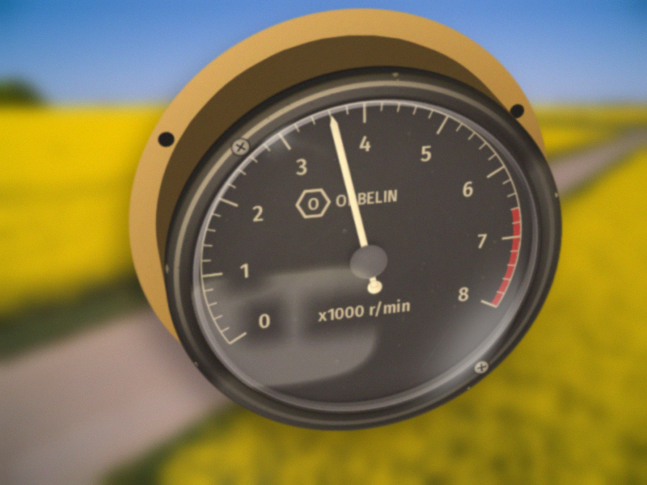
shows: value=3600 unit=rpm
